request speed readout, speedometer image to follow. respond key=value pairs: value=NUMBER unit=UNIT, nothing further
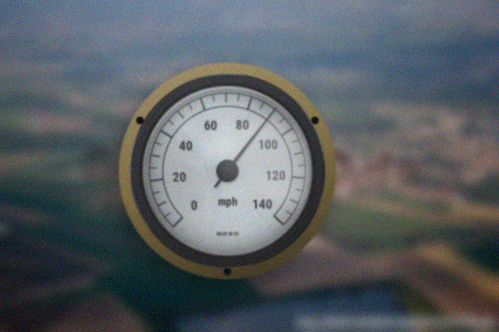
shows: value=90 unit=mph
